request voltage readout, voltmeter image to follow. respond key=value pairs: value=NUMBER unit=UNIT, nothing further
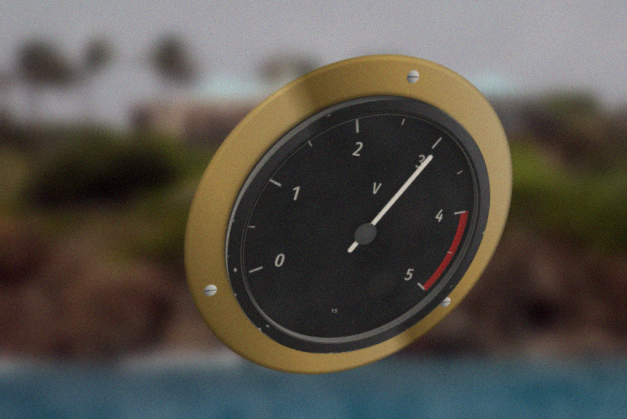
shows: value=3 unit=V
